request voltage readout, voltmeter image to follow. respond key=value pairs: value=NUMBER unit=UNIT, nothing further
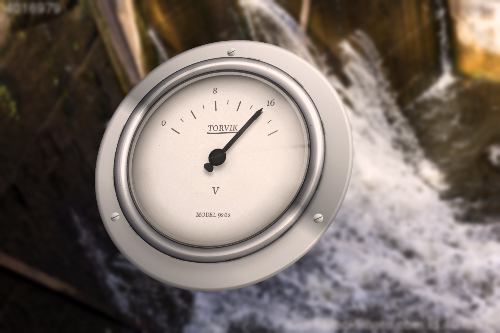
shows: value=16 unit=V
